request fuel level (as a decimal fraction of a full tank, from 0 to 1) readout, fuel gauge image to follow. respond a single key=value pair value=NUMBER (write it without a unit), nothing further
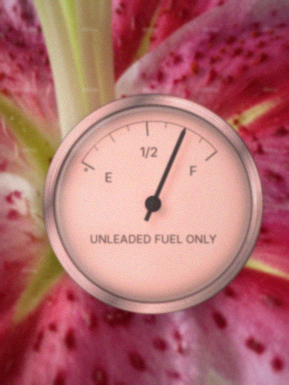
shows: value=0.75
